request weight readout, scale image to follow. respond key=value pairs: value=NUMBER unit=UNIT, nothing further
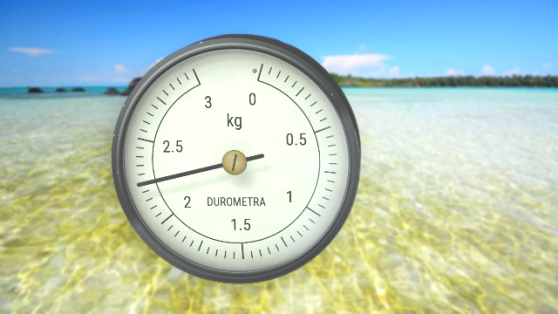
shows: value=2.25 unit=kg
